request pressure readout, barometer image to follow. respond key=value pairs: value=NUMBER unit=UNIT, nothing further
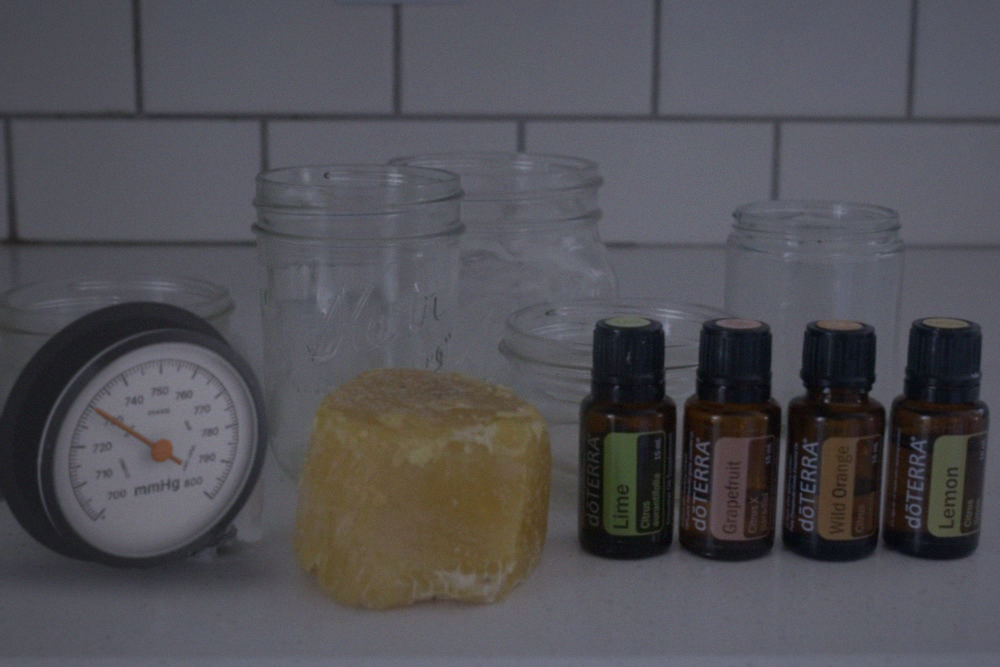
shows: value=730 unit=mmHg
